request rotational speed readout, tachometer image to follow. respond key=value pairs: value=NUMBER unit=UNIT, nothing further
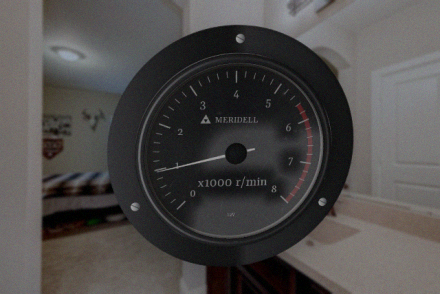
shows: value=1000 unit=rpm
